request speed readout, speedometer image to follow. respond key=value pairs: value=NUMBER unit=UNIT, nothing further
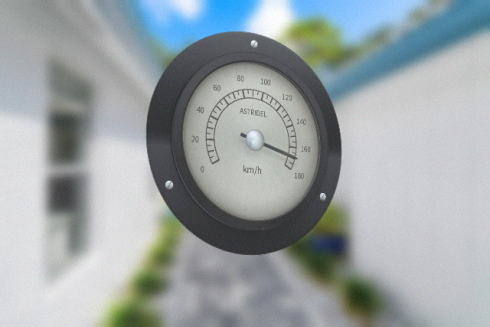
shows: value=170 unit=km/h
